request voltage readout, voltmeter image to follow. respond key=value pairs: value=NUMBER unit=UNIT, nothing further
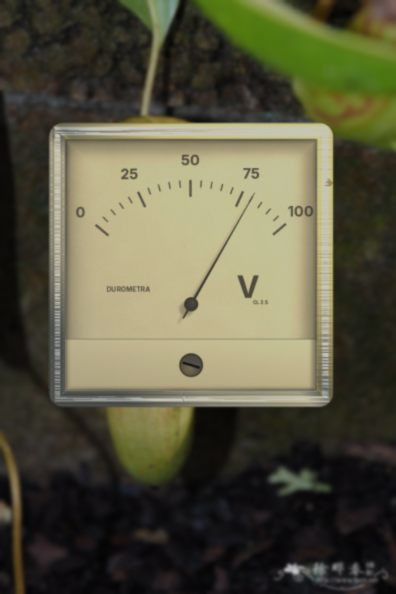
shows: value=80 unit=V
